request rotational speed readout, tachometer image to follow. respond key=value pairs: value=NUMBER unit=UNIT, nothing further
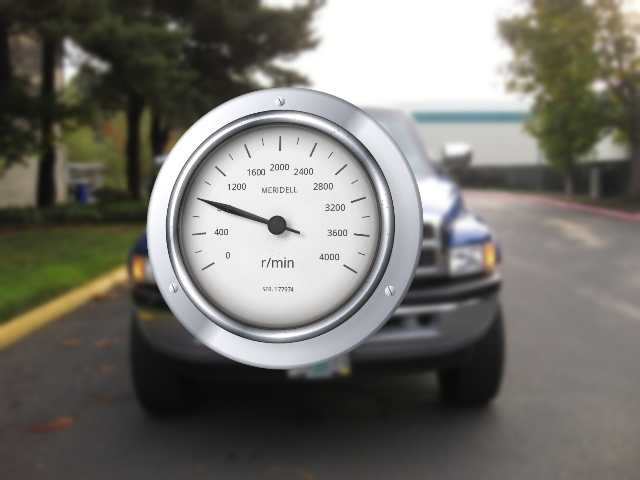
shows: value=800 unit=rpm
